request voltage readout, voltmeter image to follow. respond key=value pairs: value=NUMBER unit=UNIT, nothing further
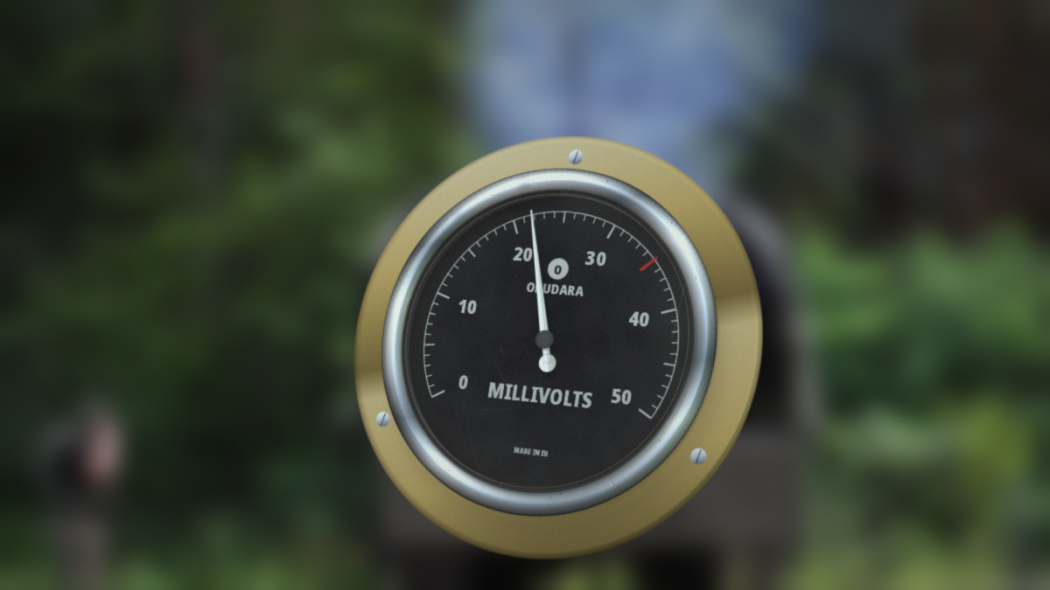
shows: value=22 unit=mV
